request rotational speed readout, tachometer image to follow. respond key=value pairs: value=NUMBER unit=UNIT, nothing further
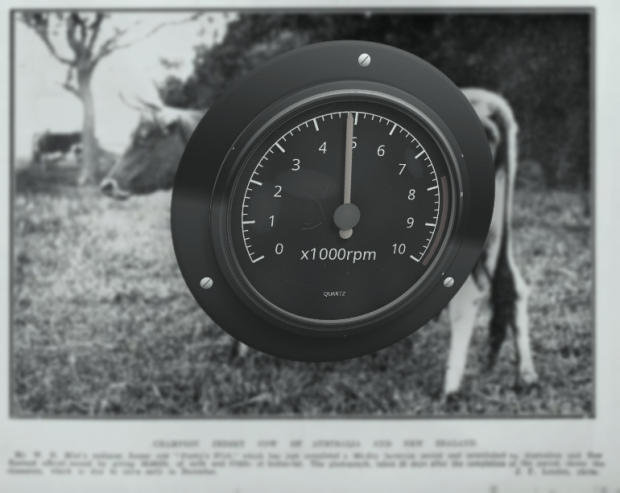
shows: value=4800 unit=rpm
